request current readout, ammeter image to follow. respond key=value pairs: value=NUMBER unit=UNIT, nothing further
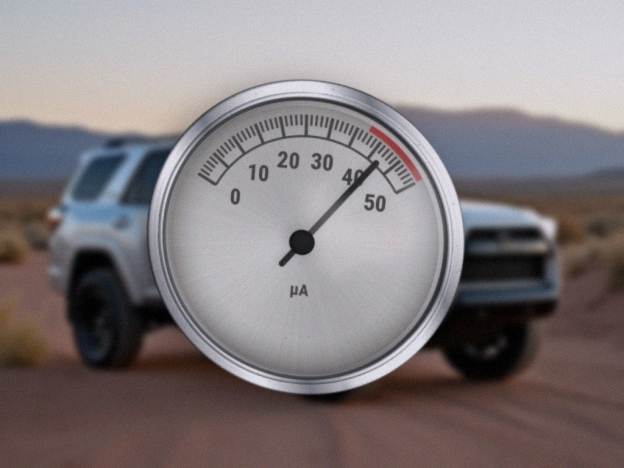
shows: value=42 unit=µA
